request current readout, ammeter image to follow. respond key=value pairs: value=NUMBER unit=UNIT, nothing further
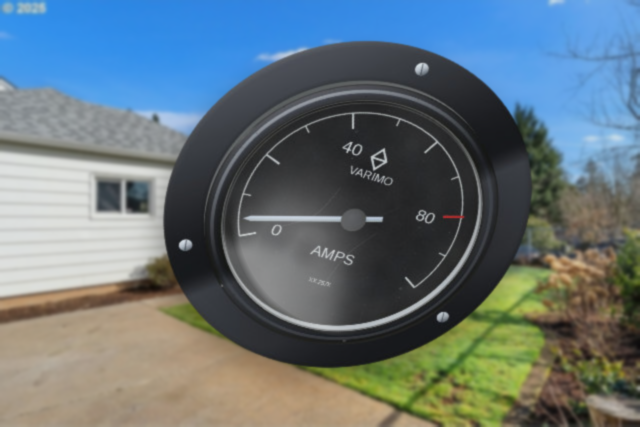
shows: value=5 unit=A
